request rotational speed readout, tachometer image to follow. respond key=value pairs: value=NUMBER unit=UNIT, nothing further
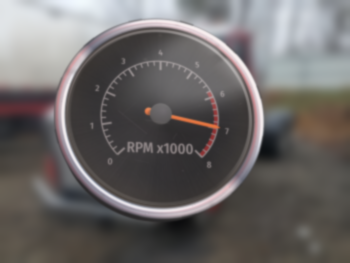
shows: value=7000 unit=rpm
